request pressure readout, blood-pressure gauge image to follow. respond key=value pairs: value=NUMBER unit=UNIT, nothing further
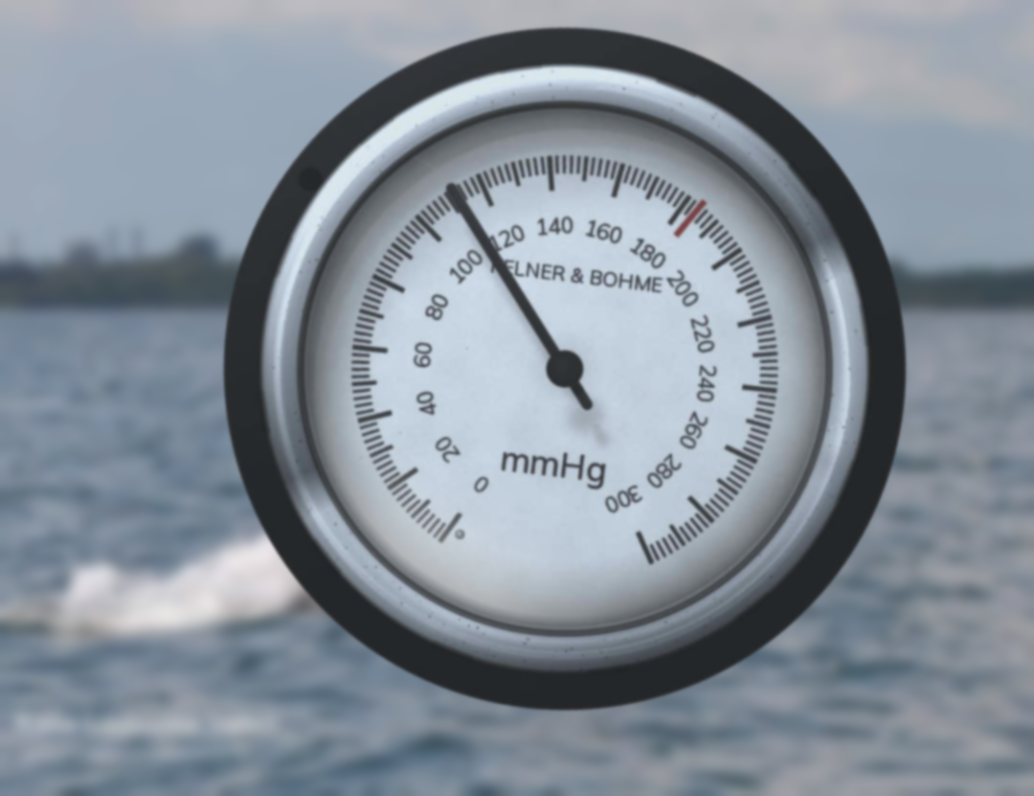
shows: value=112 unit=mmHg
